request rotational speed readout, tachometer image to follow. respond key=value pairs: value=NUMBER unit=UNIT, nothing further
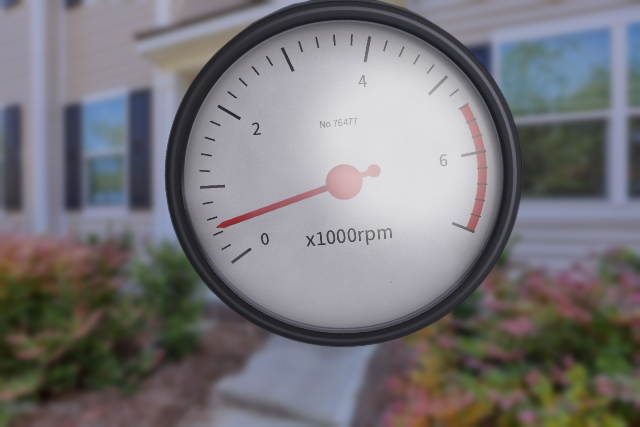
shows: value=500 unit=rpm
